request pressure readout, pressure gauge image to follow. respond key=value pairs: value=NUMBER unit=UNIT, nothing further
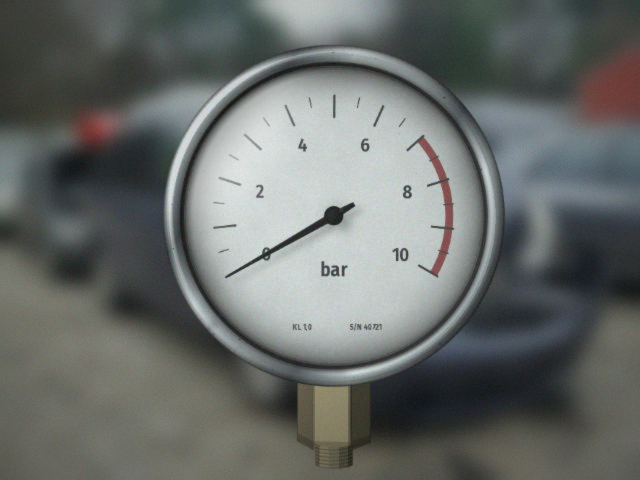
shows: value=0 unit=bar
